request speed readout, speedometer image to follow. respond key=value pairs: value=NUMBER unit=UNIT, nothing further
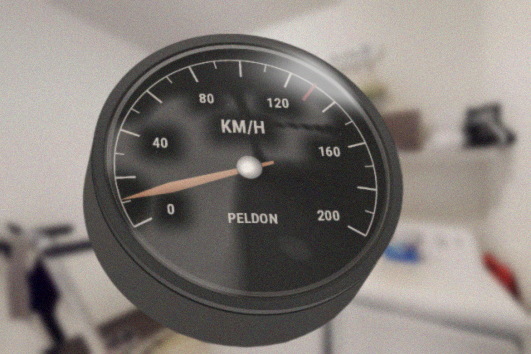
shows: value=10 unit=km/h
